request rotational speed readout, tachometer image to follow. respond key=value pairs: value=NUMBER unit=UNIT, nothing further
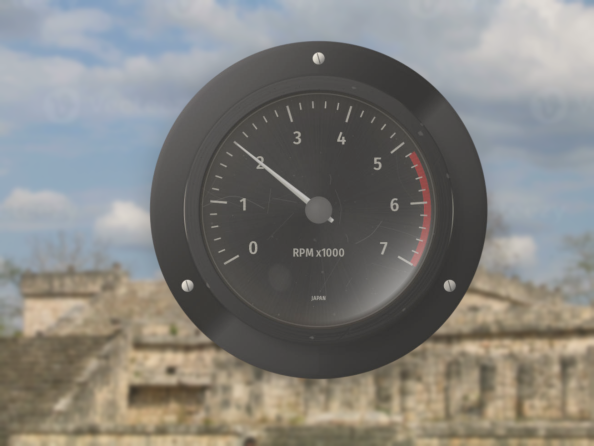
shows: value=2000 unit=rpm
